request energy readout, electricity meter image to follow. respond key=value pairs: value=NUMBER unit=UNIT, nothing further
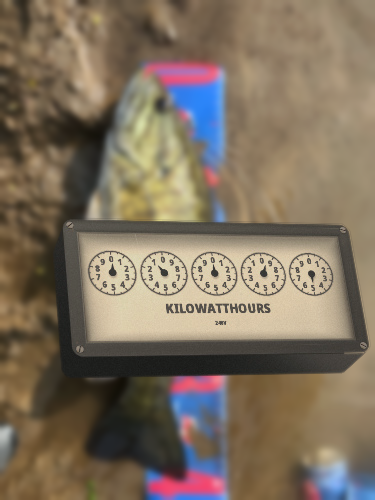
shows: value=995 unit=kWh
